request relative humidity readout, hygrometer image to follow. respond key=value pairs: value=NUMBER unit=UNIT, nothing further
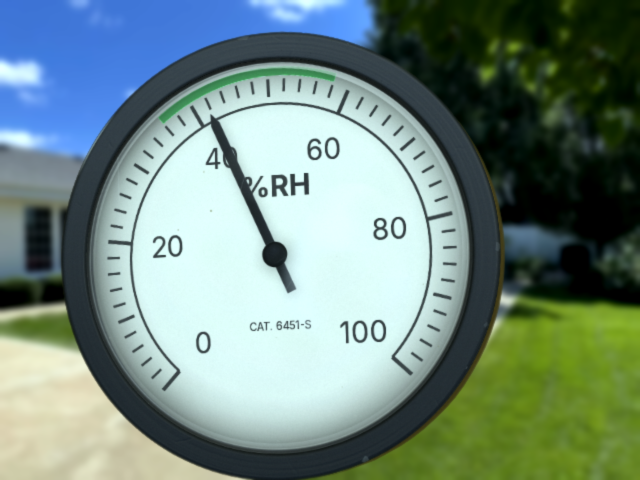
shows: value=42 unit=%
